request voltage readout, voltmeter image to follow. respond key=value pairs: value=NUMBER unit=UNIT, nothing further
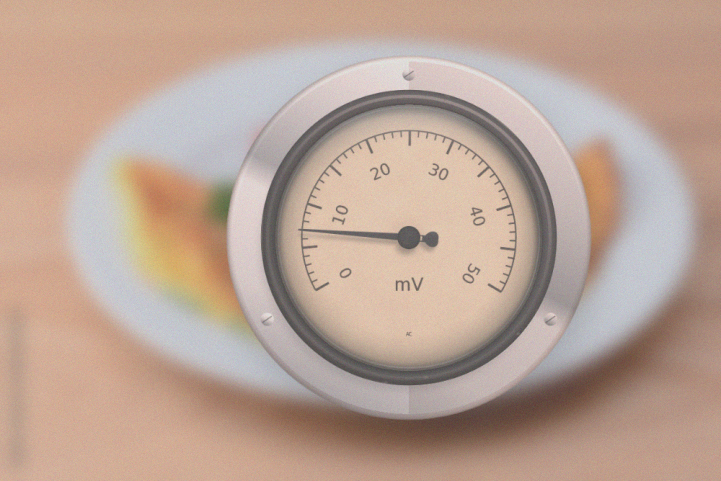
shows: value=7 unit=mV
